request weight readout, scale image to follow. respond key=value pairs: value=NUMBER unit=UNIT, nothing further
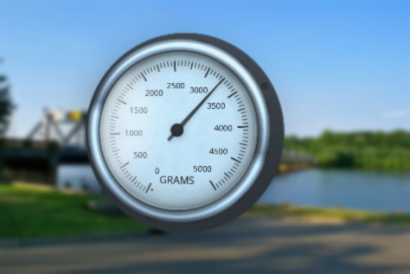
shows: value=3250 unit=g
